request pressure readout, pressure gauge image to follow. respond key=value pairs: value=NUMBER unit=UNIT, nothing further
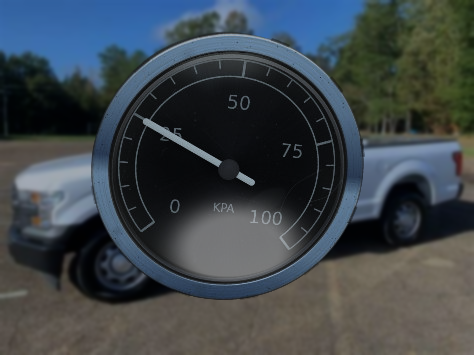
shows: value=25 unit=kPa
